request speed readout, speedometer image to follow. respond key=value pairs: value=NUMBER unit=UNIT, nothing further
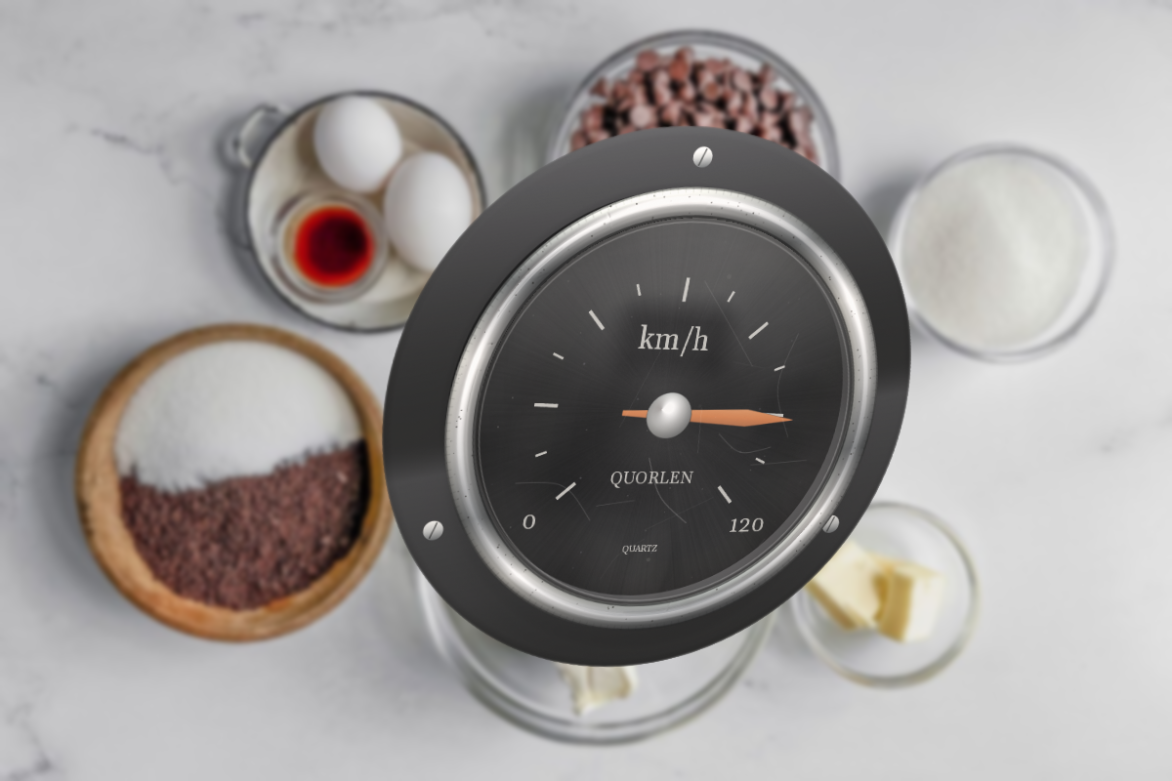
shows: value=100 unit=km/h
